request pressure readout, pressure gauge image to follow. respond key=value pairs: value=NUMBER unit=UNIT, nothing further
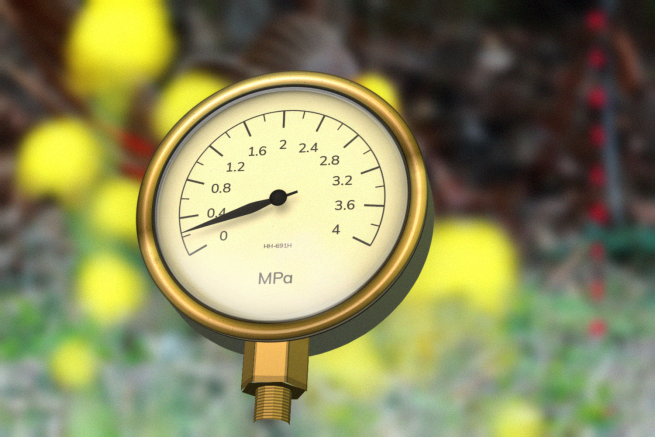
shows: value=0.2 unit=MPa
